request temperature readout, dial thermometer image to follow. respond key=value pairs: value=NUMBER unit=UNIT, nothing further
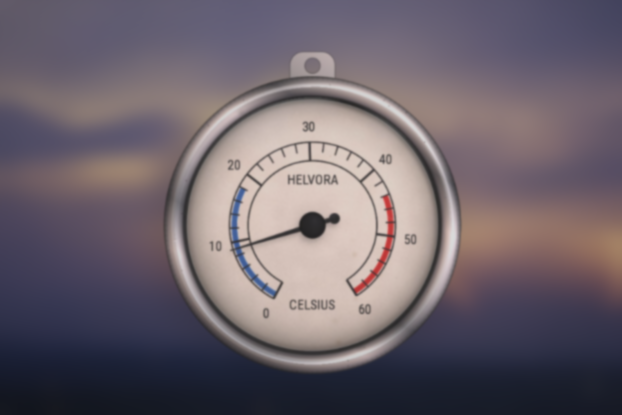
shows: value=9 unit=°C
